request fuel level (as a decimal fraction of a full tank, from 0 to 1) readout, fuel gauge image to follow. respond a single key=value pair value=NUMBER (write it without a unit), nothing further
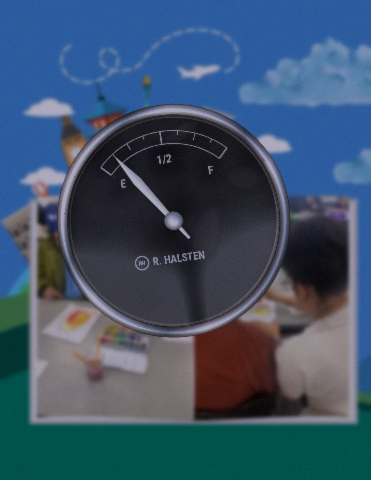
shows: value=0.125
